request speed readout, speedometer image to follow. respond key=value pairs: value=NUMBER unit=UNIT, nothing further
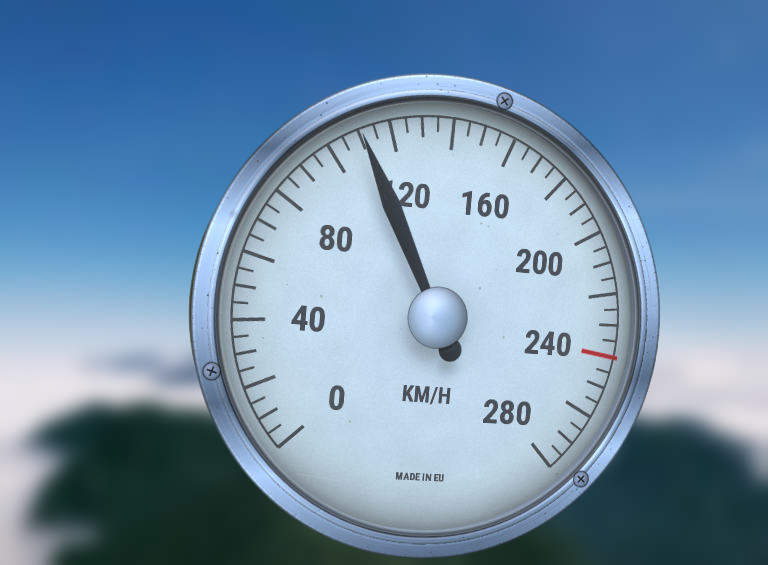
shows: value=110 unit=km/h
